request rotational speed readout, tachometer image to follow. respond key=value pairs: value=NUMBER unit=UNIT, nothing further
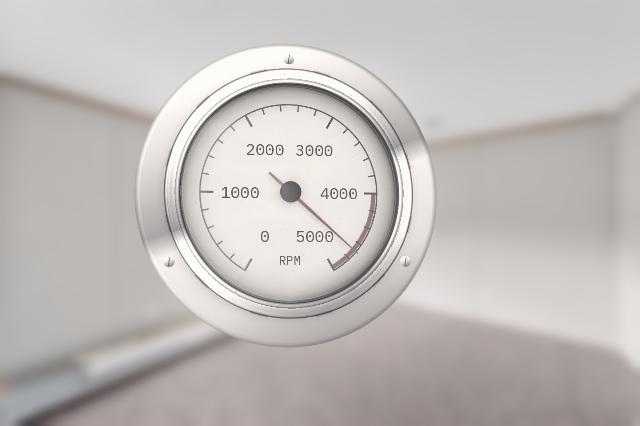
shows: value=4700 unit=rpm
